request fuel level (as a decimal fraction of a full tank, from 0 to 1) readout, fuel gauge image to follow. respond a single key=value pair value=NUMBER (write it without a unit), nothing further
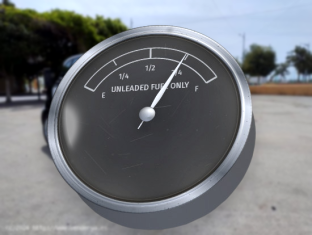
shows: value=0.75
